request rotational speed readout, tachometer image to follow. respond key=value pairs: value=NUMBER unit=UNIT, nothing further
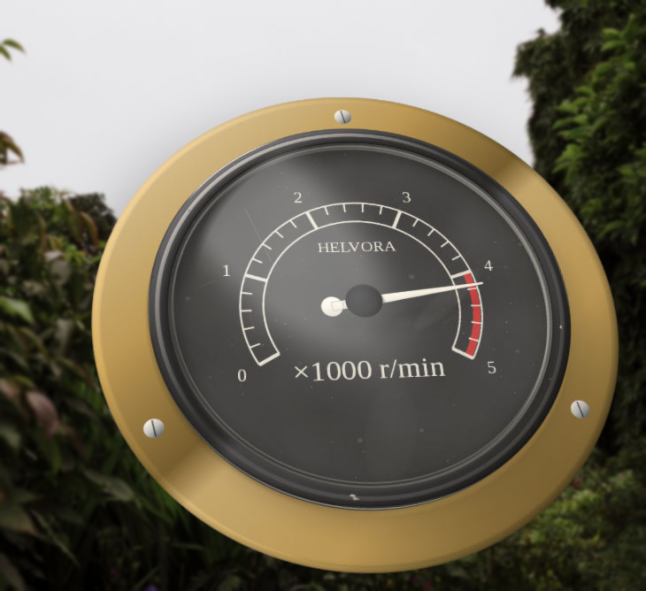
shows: value=4200 unit=rpm
